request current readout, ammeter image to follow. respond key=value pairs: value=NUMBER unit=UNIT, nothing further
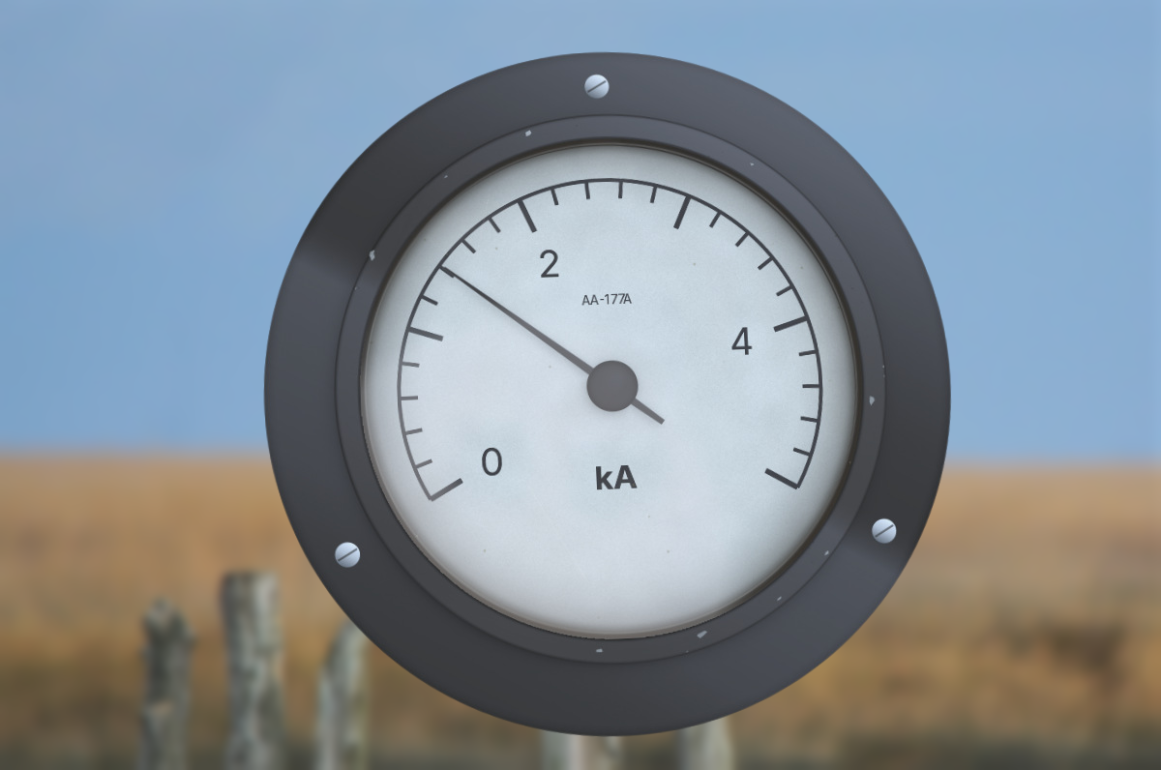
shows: value=1.4 unit=kA
